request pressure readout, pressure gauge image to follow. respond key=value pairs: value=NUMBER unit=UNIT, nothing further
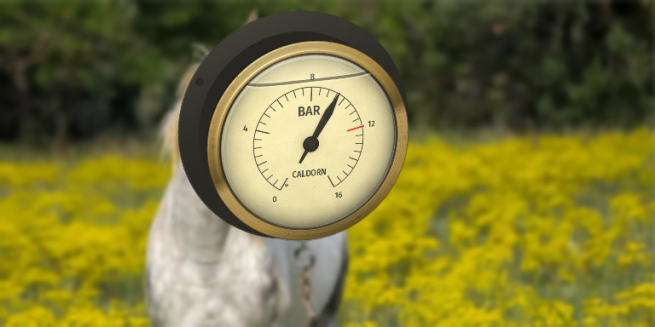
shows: value=9.5 unit=bar
